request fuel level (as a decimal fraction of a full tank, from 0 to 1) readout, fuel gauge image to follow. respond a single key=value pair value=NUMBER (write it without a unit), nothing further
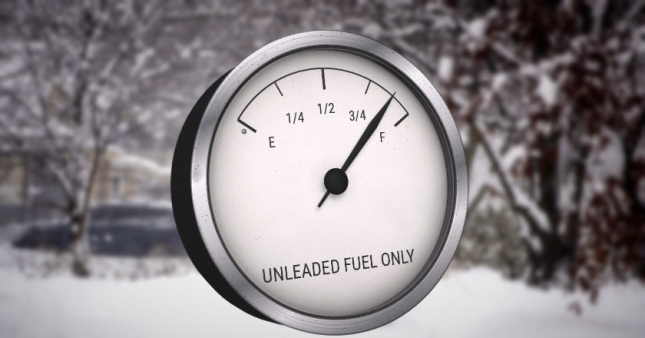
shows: value=0.875
